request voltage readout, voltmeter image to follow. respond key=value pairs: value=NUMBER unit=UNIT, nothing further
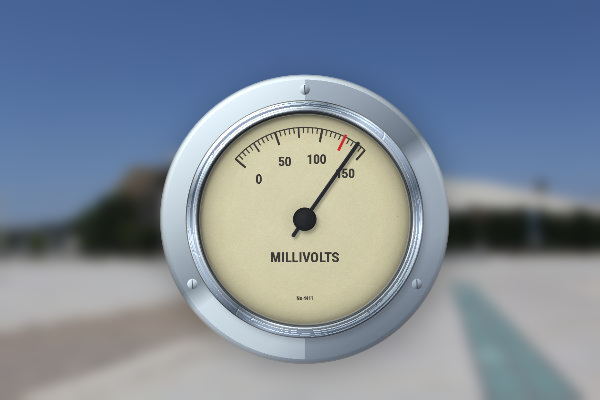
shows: value=140 unit=mV
